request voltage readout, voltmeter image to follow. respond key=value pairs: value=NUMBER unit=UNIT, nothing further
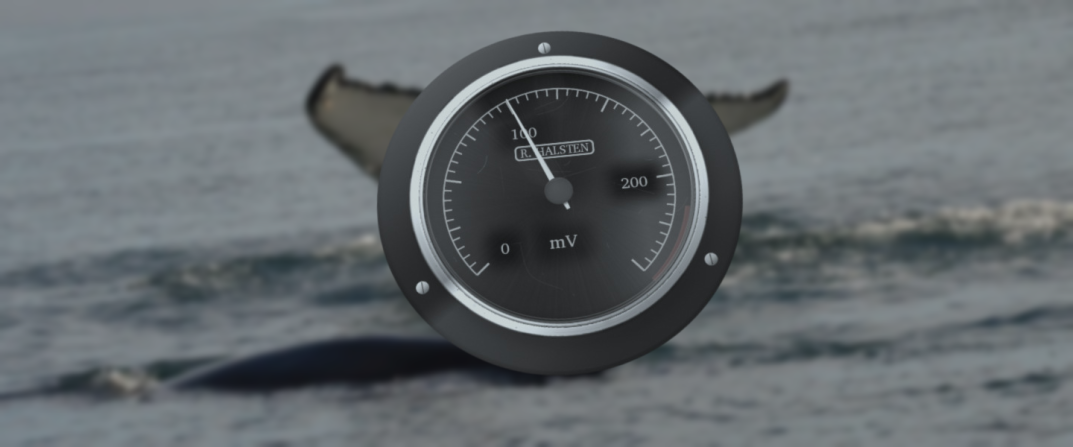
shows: value=100 unit=mV
